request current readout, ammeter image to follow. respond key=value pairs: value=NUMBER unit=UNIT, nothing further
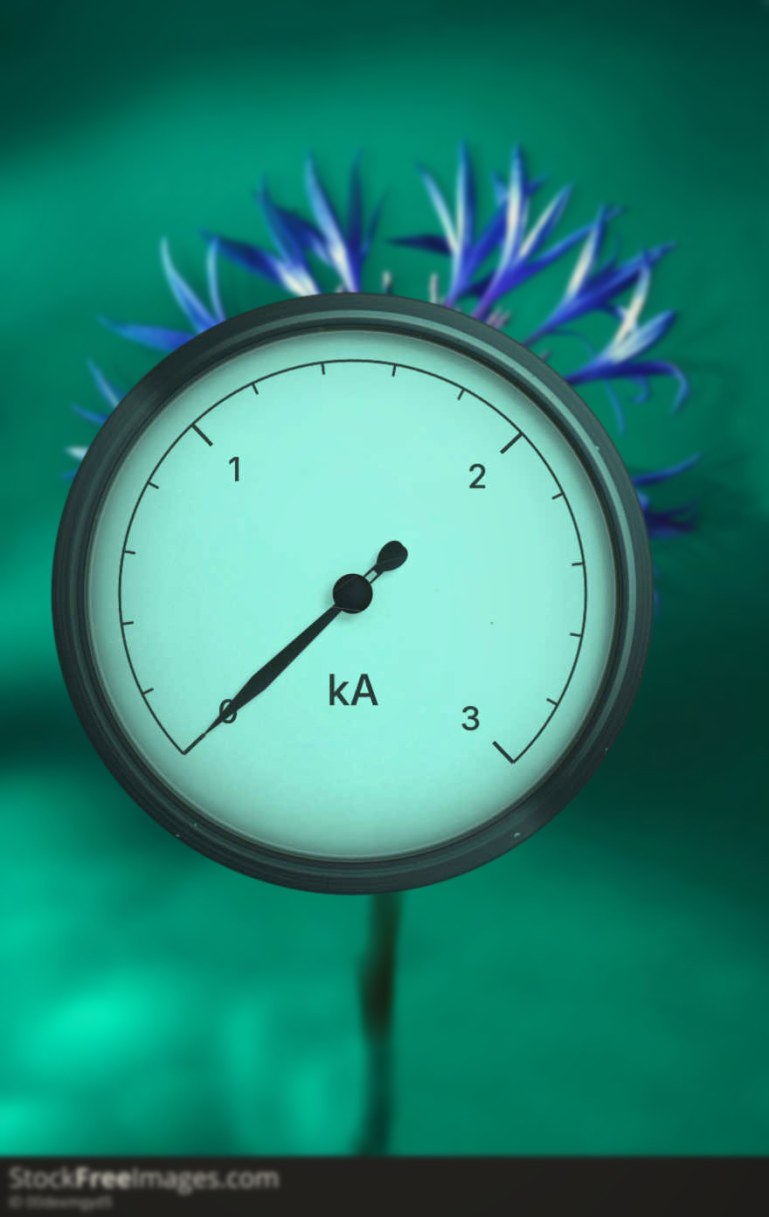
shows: value=0 unit=kA
